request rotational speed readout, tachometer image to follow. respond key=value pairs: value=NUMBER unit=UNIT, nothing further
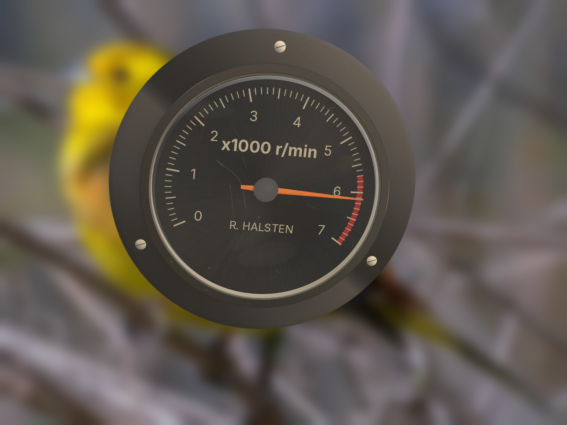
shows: value=6100 unit=rpm
